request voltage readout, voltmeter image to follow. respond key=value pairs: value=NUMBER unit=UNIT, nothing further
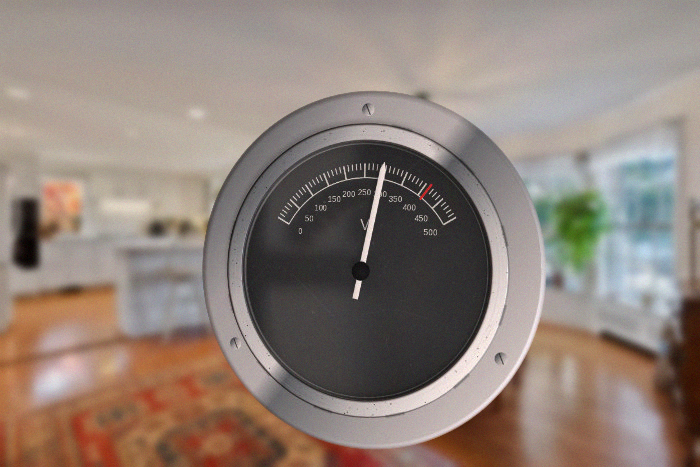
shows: value=300 unit=V
